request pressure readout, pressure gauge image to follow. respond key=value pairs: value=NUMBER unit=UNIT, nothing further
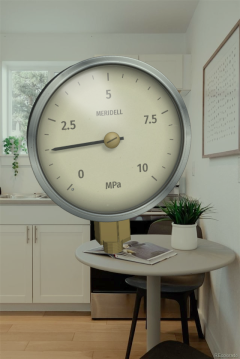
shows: value=1.5 unit=MPa
